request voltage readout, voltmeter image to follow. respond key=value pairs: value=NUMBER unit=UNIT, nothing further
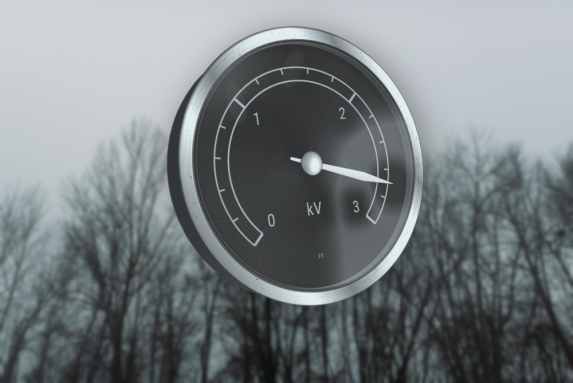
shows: value=2.7 unit=kV
